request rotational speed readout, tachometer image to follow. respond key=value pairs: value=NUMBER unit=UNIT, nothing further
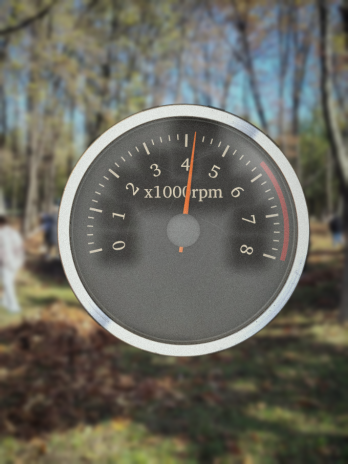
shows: value=4200 unit=rpm
